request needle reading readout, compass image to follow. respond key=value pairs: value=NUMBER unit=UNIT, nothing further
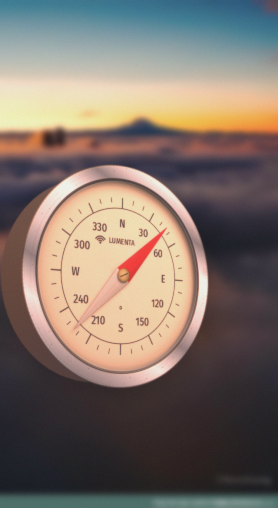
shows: value=45 unit=°
